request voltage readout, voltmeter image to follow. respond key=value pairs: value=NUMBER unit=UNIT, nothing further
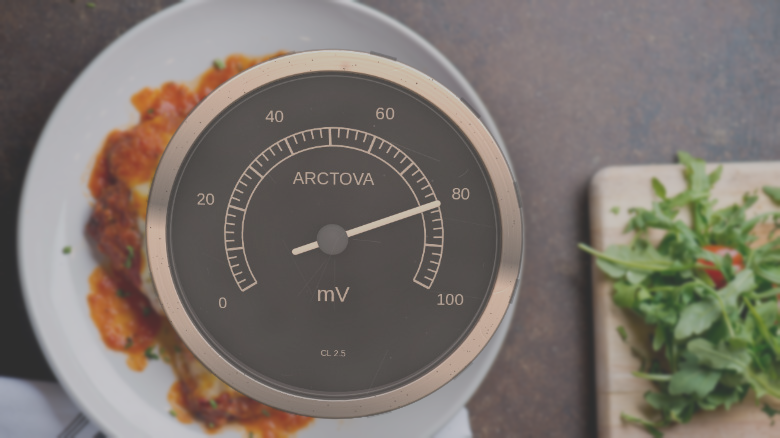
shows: value=80 unit=mV
